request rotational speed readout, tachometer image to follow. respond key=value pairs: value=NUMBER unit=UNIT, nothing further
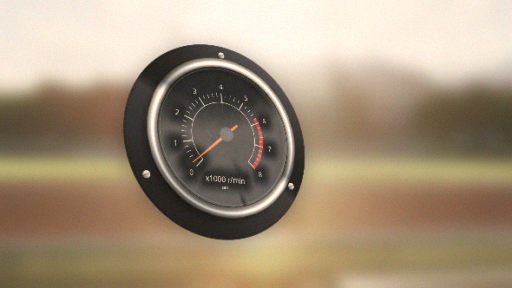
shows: value=200 unit=rpm
